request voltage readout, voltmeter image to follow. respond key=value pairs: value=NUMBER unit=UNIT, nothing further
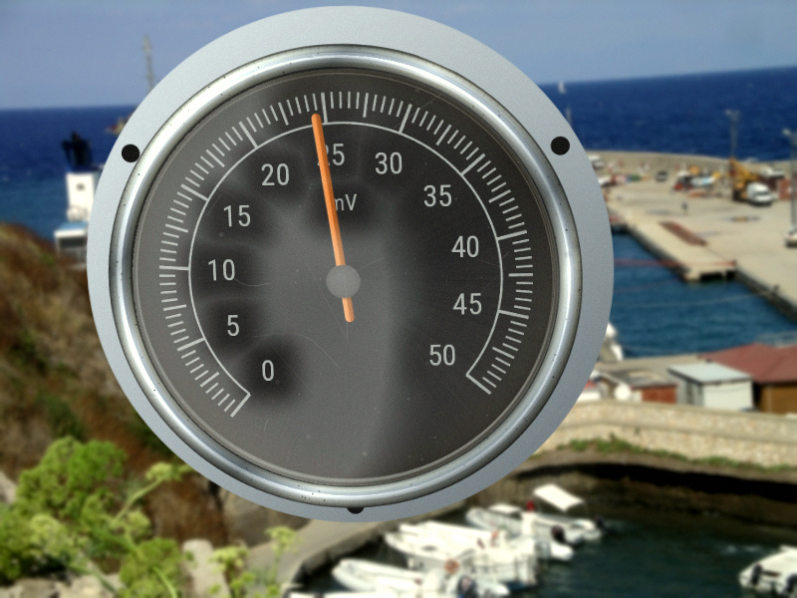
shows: value=24.5 unit=mV
